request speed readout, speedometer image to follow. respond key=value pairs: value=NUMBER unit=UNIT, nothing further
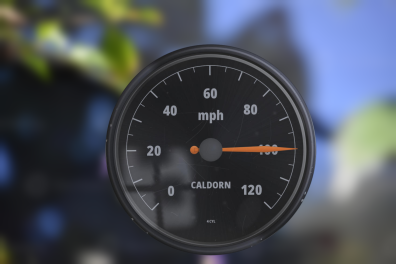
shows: value=100 unit=mph
